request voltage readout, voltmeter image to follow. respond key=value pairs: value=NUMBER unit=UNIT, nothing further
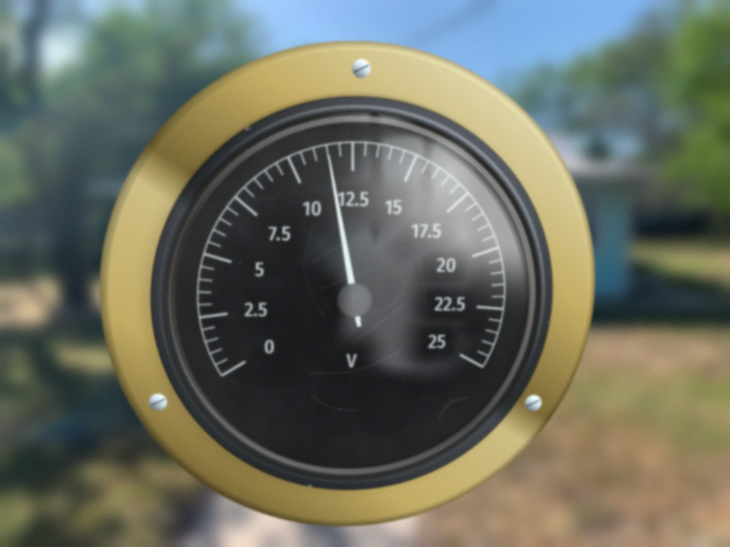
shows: value=11.5 unit=V
